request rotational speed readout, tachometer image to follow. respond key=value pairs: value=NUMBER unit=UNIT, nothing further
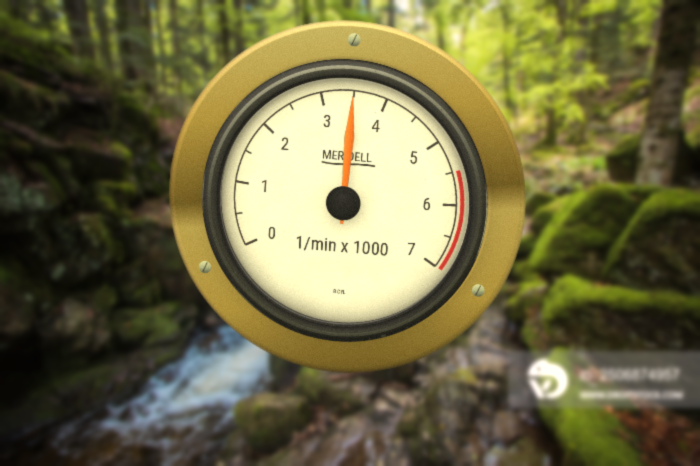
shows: value=3500 unit=rpm
